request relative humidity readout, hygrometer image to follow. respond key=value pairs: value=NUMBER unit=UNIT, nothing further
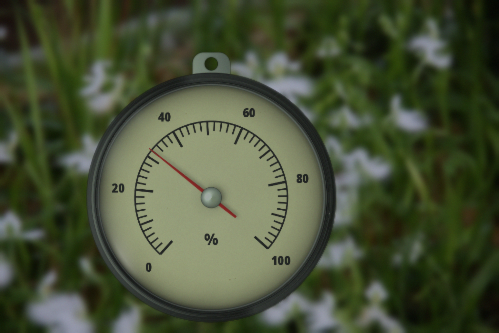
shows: value=32 unit=%
